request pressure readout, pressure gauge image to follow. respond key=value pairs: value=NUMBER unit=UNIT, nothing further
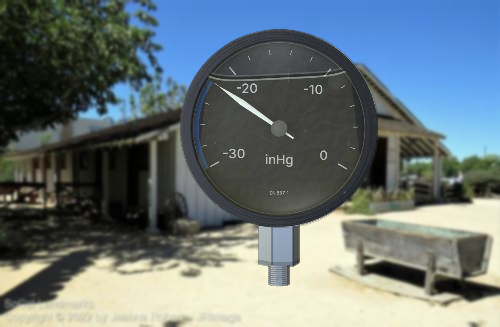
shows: value=-22 unit=inHg
